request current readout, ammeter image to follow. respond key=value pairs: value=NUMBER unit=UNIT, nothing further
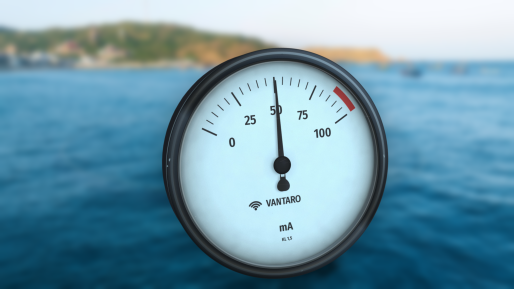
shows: value=50 unit=mA
